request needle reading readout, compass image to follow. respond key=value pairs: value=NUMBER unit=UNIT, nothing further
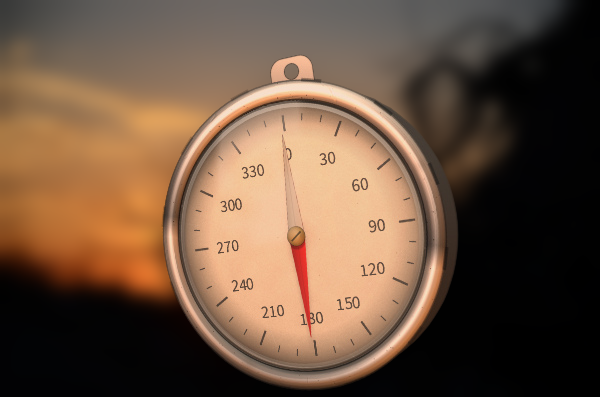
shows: value=180 unit=°
